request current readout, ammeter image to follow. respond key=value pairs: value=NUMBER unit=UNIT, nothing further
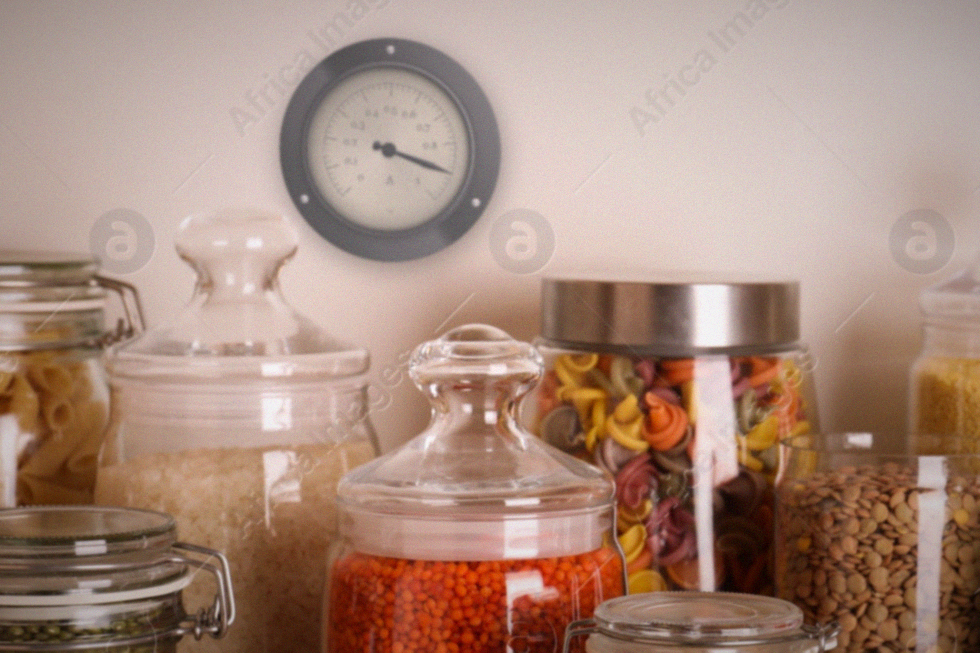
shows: value=0.9 unit=A
